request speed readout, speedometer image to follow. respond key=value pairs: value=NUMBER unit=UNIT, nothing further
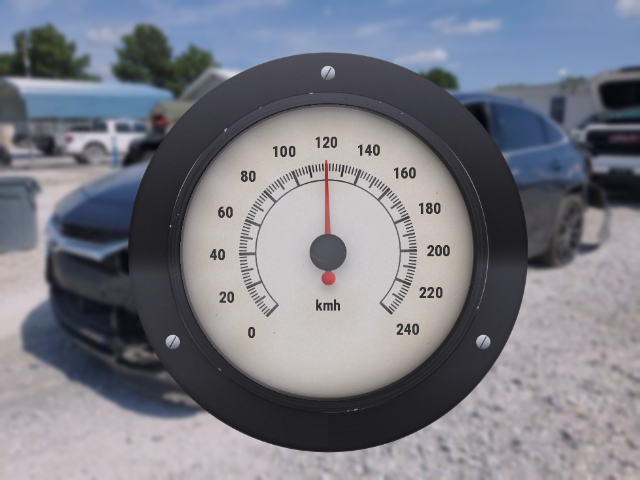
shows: value=120 unit=km/h
